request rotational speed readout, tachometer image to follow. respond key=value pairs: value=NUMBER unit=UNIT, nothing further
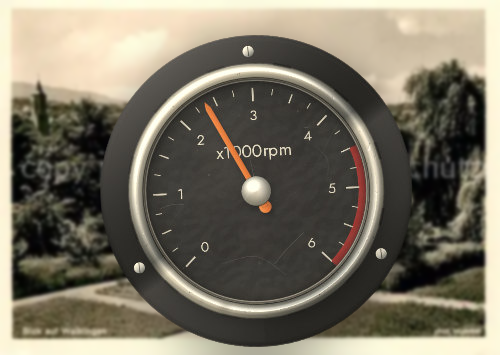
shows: value=2375 unit=rpm
